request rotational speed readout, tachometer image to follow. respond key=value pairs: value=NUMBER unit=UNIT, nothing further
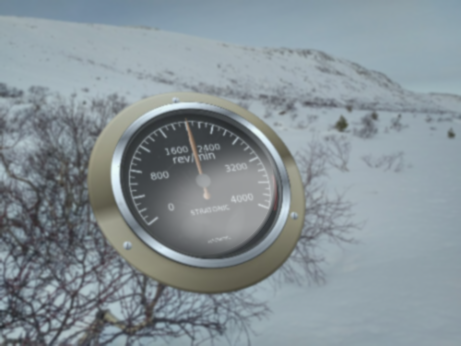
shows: value=2000 unit=rpm
